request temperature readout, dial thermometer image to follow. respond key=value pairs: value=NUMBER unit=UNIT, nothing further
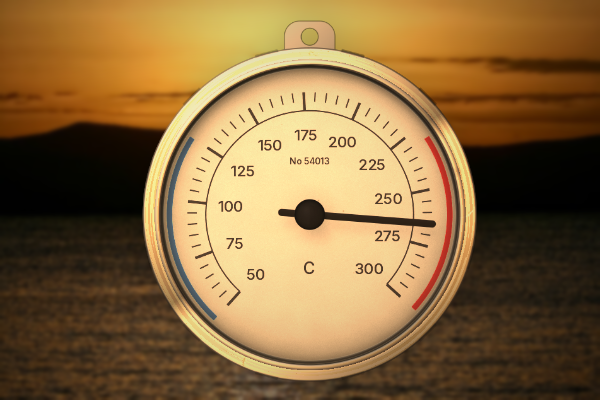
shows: value=265 unit=°C
